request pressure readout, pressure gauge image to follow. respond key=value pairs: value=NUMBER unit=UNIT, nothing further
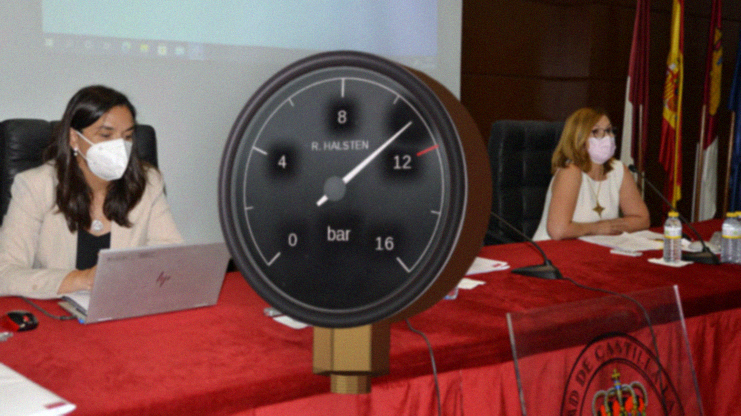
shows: value=11 unit=bar
